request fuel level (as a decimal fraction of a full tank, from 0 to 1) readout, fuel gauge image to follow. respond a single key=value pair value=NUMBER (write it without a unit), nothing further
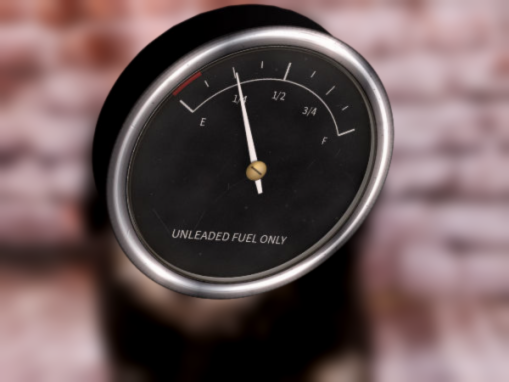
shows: value=0.25
